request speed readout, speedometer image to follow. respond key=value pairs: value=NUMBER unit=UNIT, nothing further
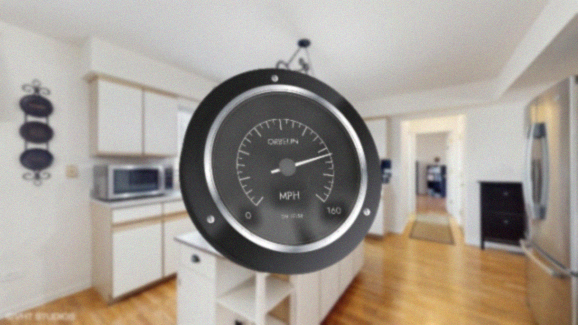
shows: value=125 unit=mph
